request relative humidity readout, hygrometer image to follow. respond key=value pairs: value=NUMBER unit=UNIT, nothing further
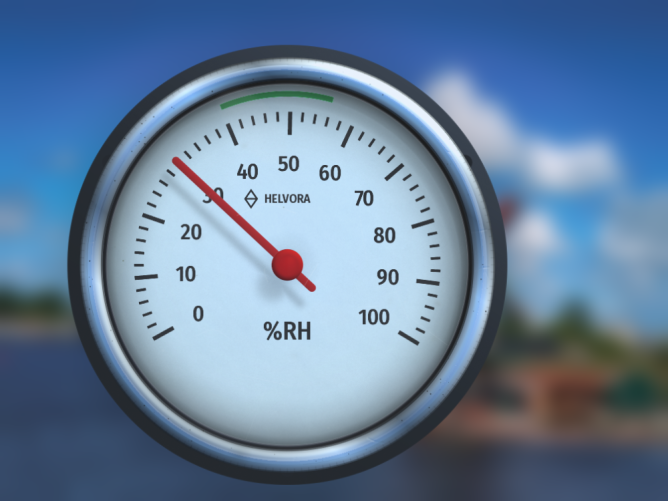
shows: value=30 unit=%
